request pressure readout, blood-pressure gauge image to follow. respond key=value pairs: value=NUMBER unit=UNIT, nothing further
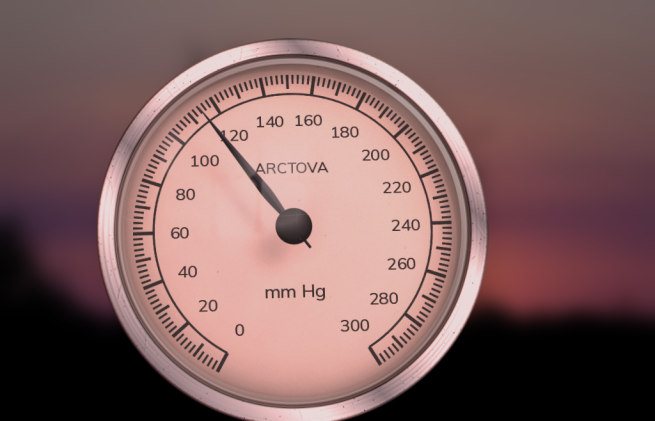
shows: value=114 unit=mmHg
